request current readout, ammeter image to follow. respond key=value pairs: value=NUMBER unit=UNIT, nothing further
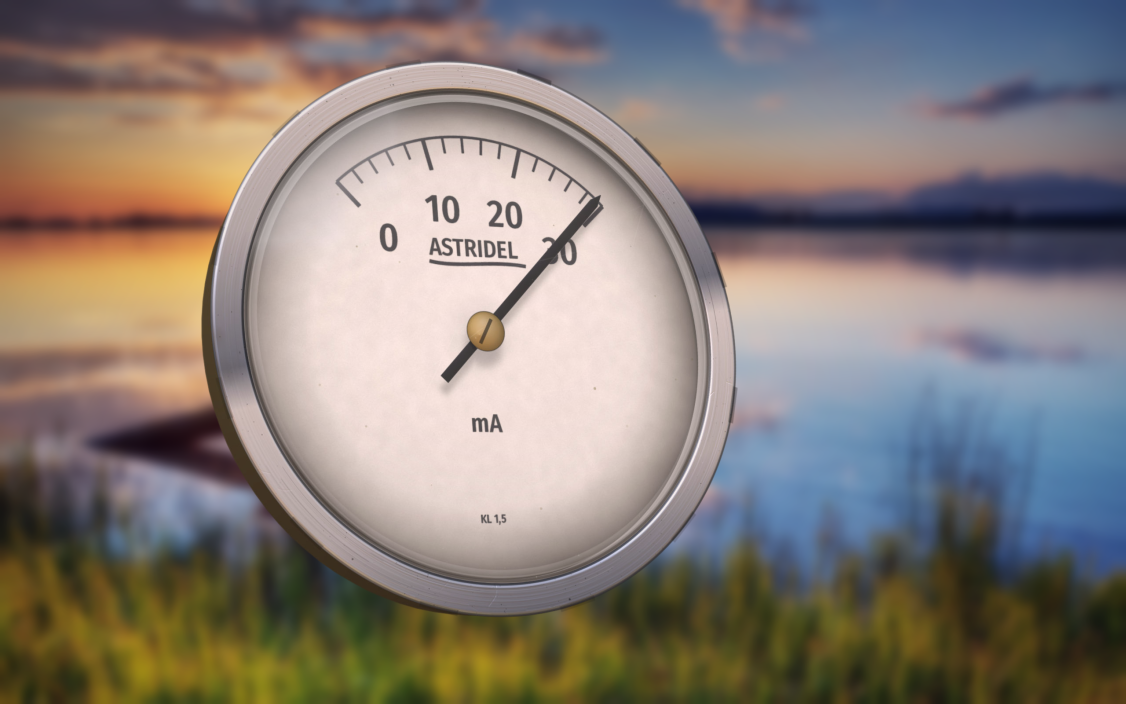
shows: value=29 unit=mA
